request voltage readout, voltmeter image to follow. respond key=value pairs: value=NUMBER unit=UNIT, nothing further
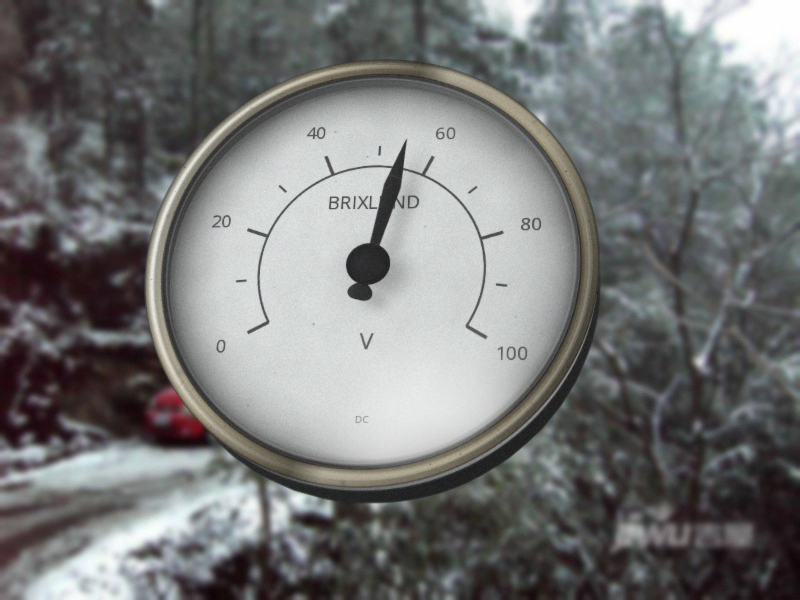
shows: value=55 unit=V
